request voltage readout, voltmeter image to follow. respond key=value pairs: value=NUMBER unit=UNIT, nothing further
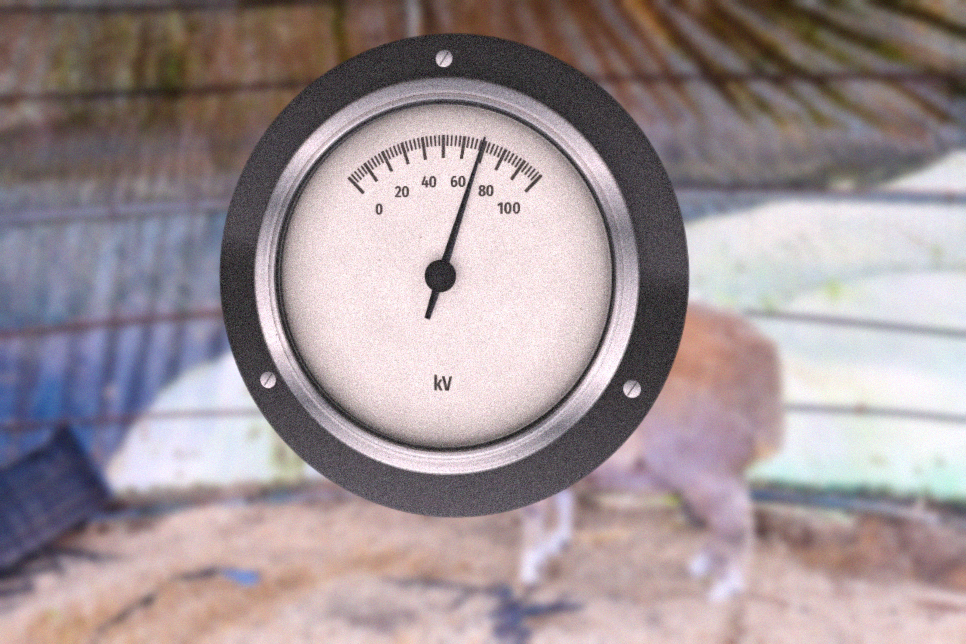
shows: value=70 unit=kV
